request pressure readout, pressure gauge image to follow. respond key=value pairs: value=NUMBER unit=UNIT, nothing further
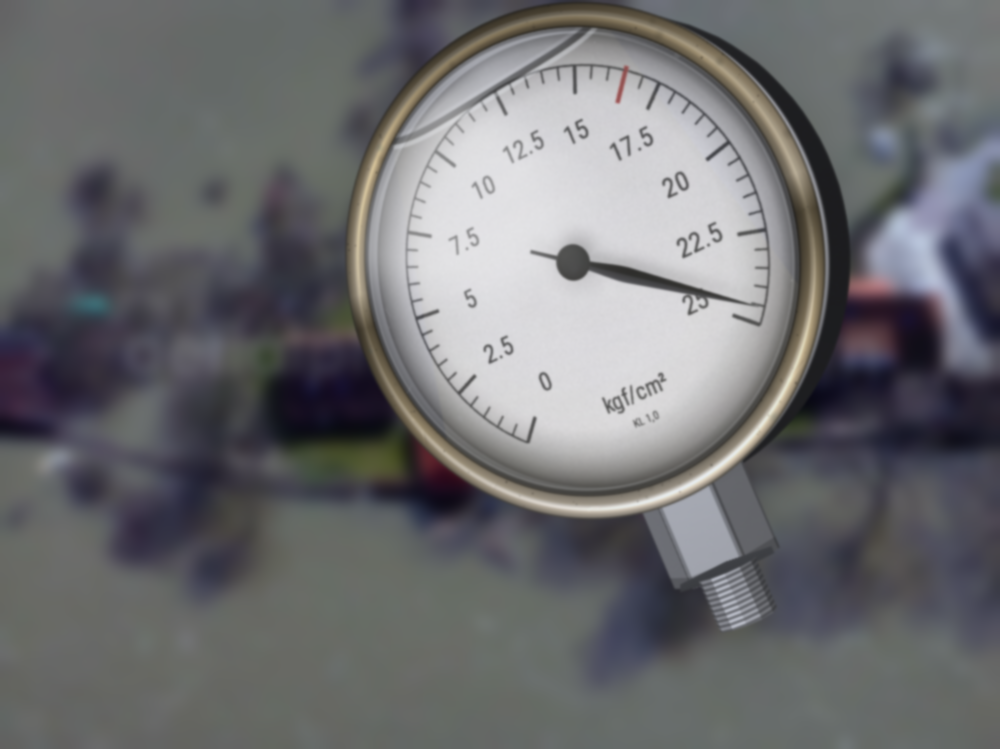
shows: value=24.5 unit=kg/cm²
